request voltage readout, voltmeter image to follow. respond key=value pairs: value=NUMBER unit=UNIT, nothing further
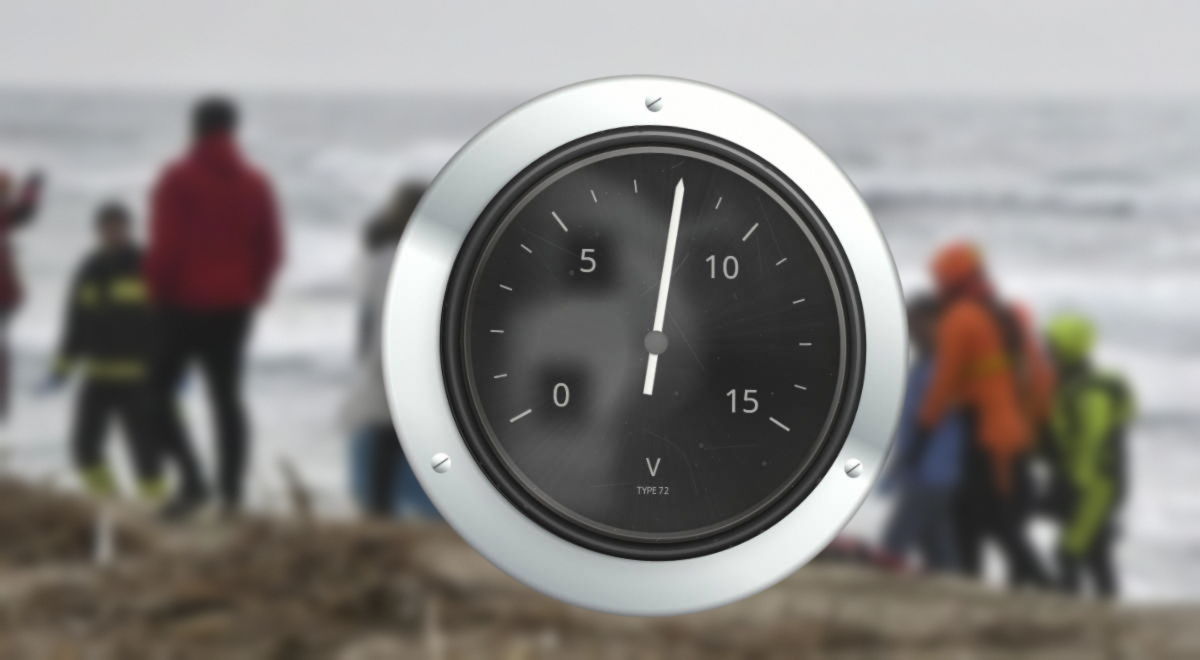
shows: value=8 unit=V
